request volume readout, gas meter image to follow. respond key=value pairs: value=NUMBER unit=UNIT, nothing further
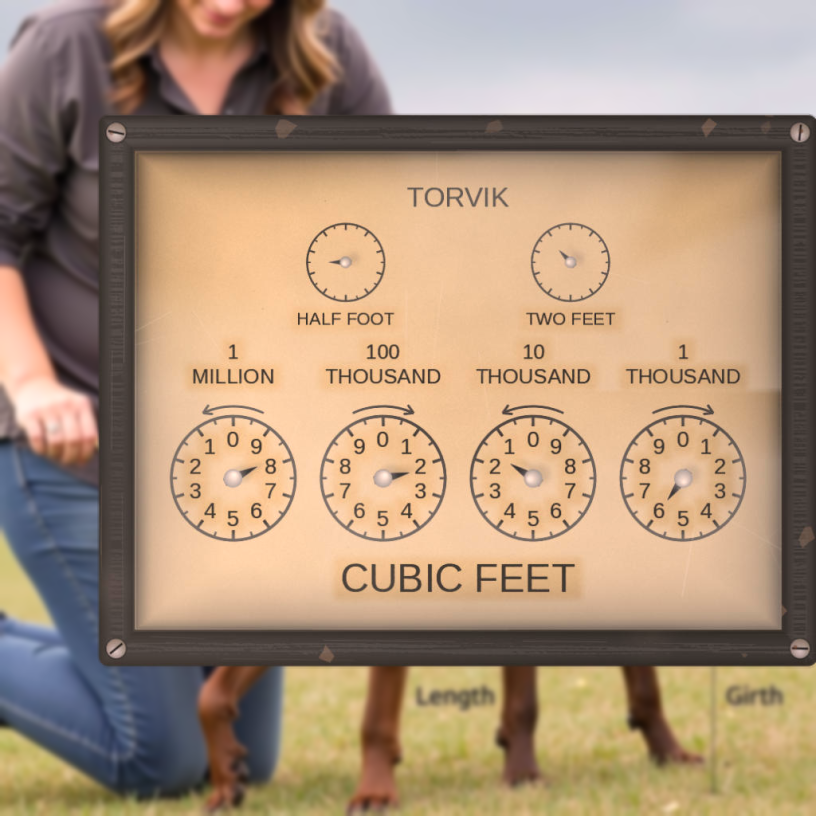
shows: value=821600 unit=ft³
